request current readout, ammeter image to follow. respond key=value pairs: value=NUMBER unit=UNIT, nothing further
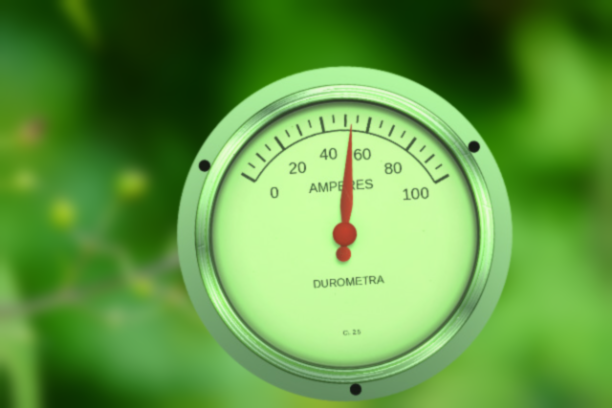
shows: value=52.5 unit=A
